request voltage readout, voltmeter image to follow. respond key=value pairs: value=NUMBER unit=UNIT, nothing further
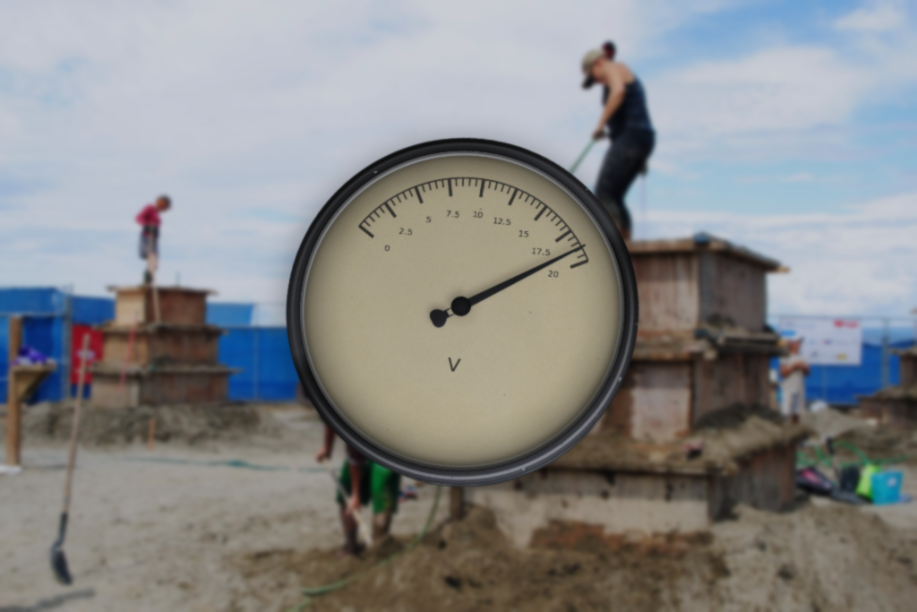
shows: value=19 unit=V
